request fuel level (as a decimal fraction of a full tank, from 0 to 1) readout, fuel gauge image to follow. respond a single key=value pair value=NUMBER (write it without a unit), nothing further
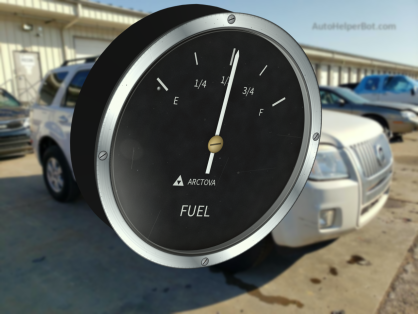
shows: value=0.5
